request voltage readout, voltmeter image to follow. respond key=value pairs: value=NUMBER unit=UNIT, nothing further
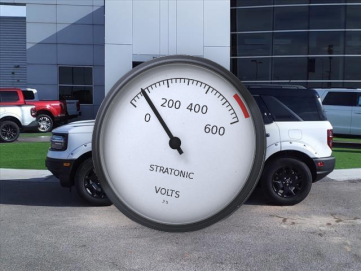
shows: value=80 unit=V
